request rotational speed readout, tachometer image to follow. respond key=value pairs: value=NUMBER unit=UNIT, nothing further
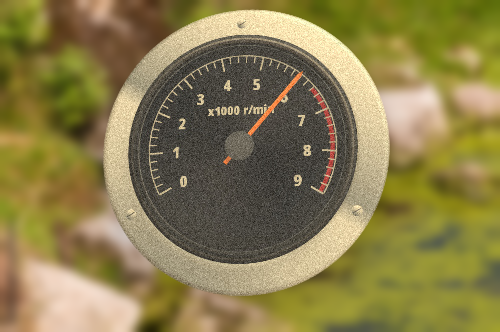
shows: value=6000 unit=rpm
